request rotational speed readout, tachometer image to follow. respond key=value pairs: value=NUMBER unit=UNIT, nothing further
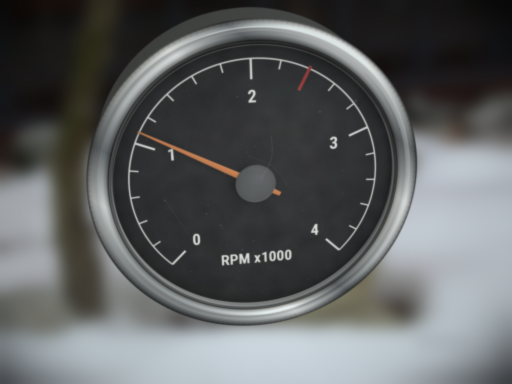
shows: value=1100 unit=rpm
